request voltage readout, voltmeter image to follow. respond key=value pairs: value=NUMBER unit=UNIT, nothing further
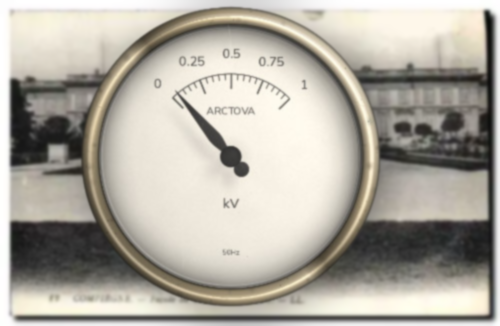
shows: value=0.05 unit=kV
